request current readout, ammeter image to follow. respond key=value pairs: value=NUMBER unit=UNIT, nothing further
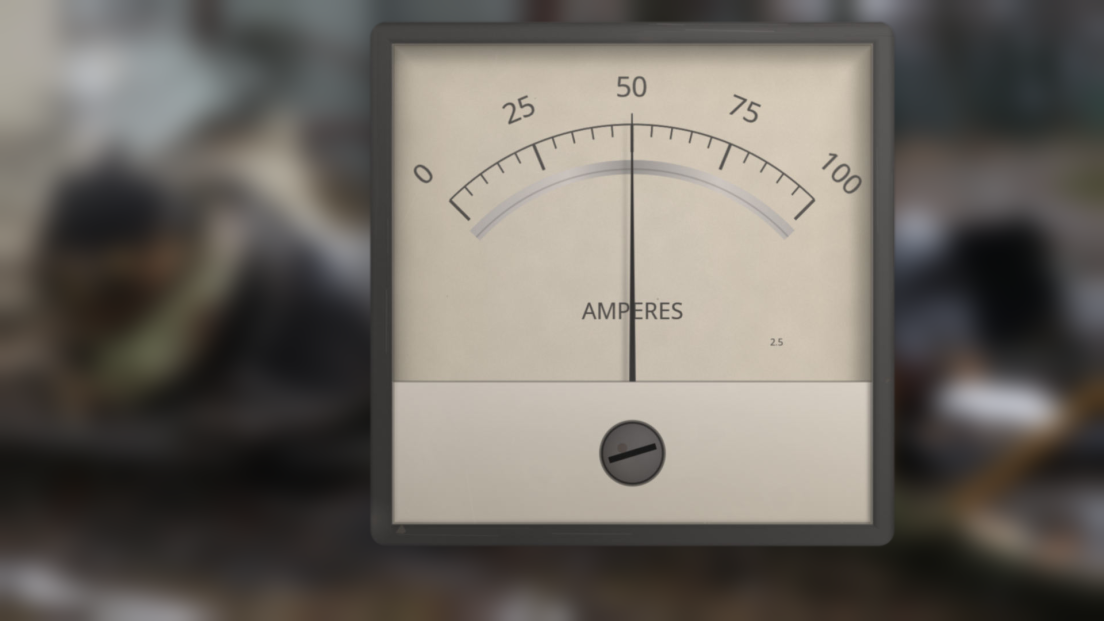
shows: value=50 unit=A
